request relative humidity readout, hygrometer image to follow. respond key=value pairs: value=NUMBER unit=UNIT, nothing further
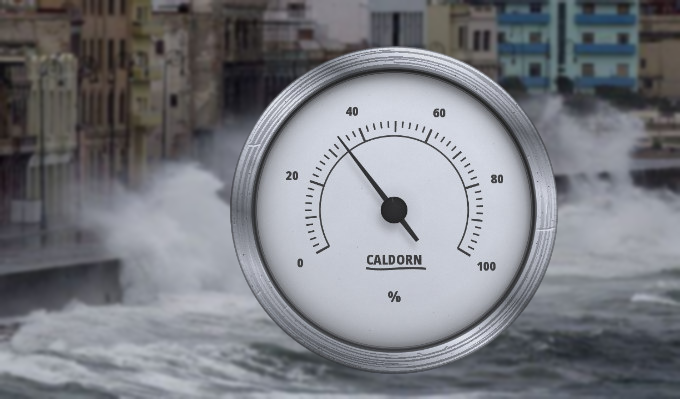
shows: value=34 unit=%
